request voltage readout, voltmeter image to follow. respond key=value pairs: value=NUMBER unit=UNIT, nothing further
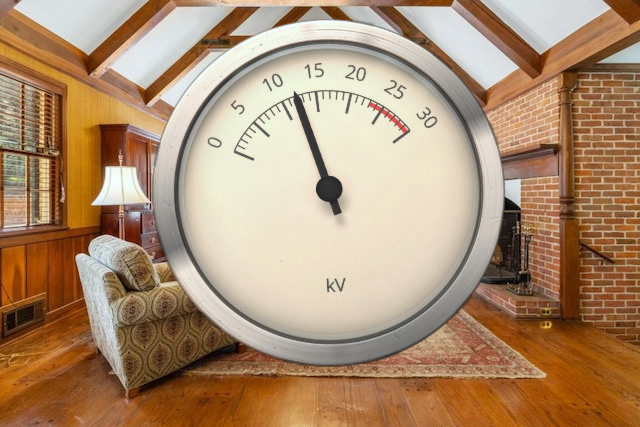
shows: value=12 unit=kV
